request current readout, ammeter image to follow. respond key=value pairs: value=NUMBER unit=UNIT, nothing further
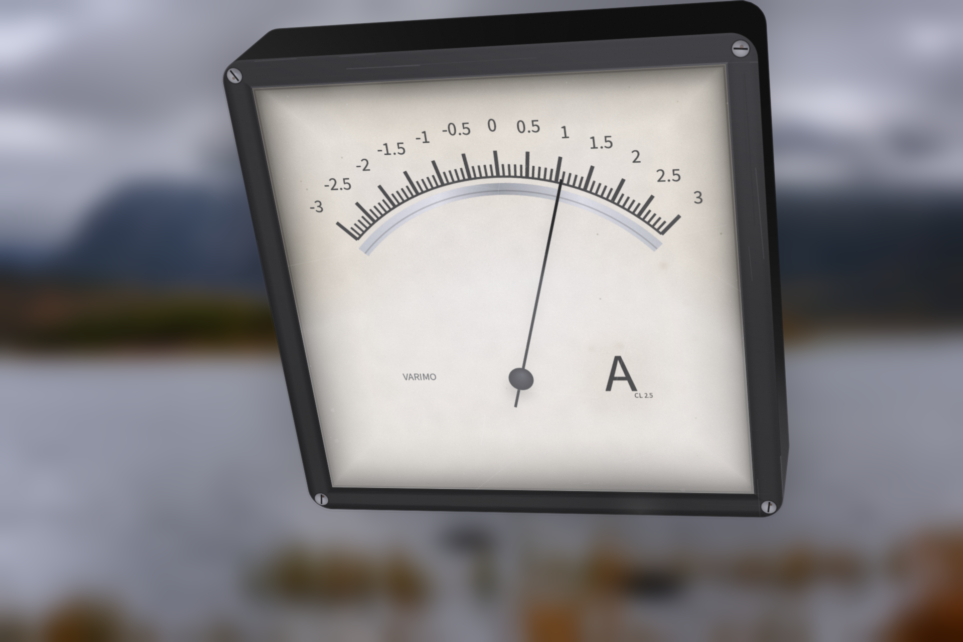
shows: value=1.1 unit=A
